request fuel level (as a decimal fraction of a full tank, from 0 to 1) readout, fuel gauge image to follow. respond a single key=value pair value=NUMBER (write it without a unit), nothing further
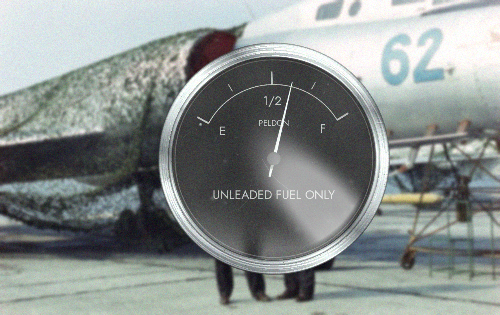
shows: value=0.625
